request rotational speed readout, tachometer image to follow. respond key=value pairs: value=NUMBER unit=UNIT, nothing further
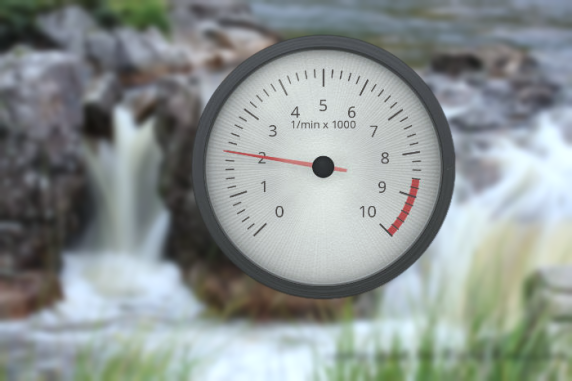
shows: value=2000 unit=rpm
